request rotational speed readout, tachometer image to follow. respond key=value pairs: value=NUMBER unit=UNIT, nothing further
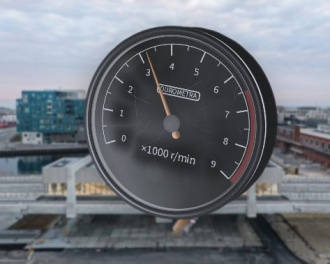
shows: value=3250 unit=rpm
